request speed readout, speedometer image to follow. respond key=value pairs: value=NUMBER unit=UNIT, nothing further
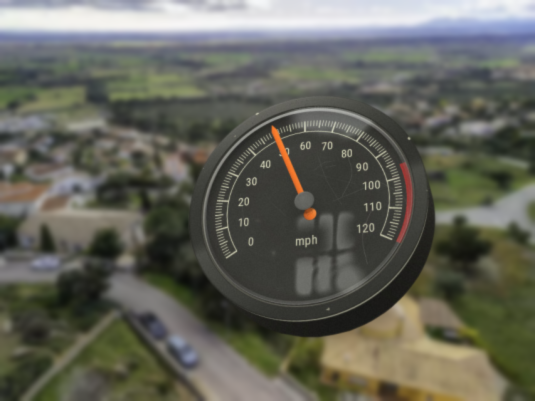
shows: value=50 unit=mph
